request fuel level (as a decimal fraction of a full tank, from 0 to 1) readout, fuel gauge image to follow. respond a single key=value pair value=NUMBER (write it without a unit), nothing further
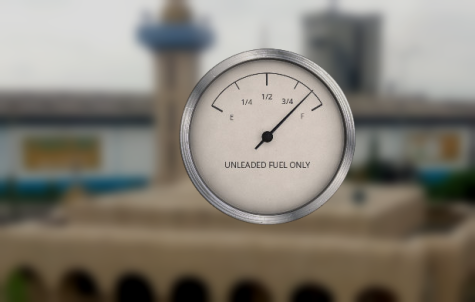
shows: value=0.875
